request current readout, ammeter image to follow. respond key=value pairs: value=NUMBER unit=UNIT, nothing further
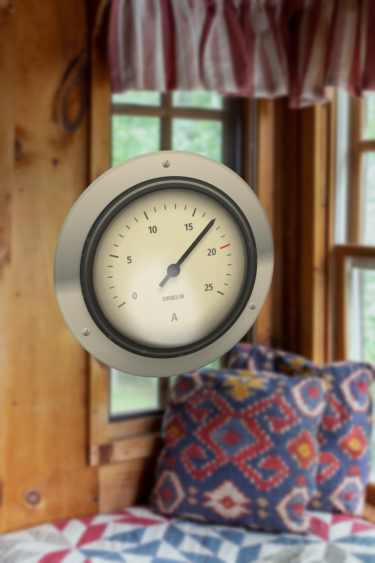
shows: value=17 unit=A
